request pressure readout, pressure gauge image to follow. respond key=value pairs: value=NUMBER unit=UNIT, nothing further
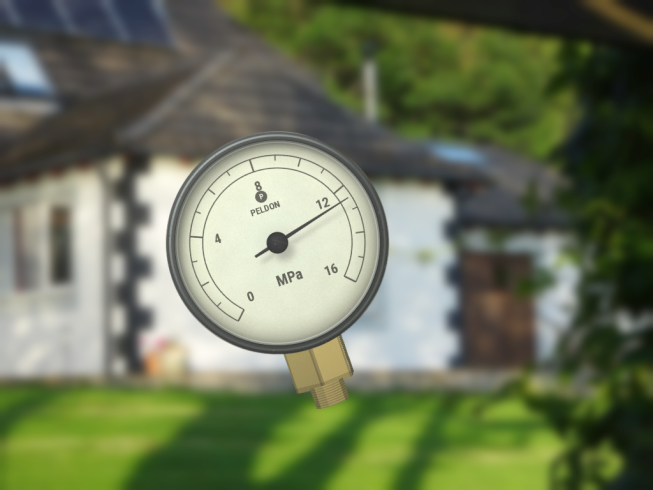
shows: value=12.5 unit=MPa
